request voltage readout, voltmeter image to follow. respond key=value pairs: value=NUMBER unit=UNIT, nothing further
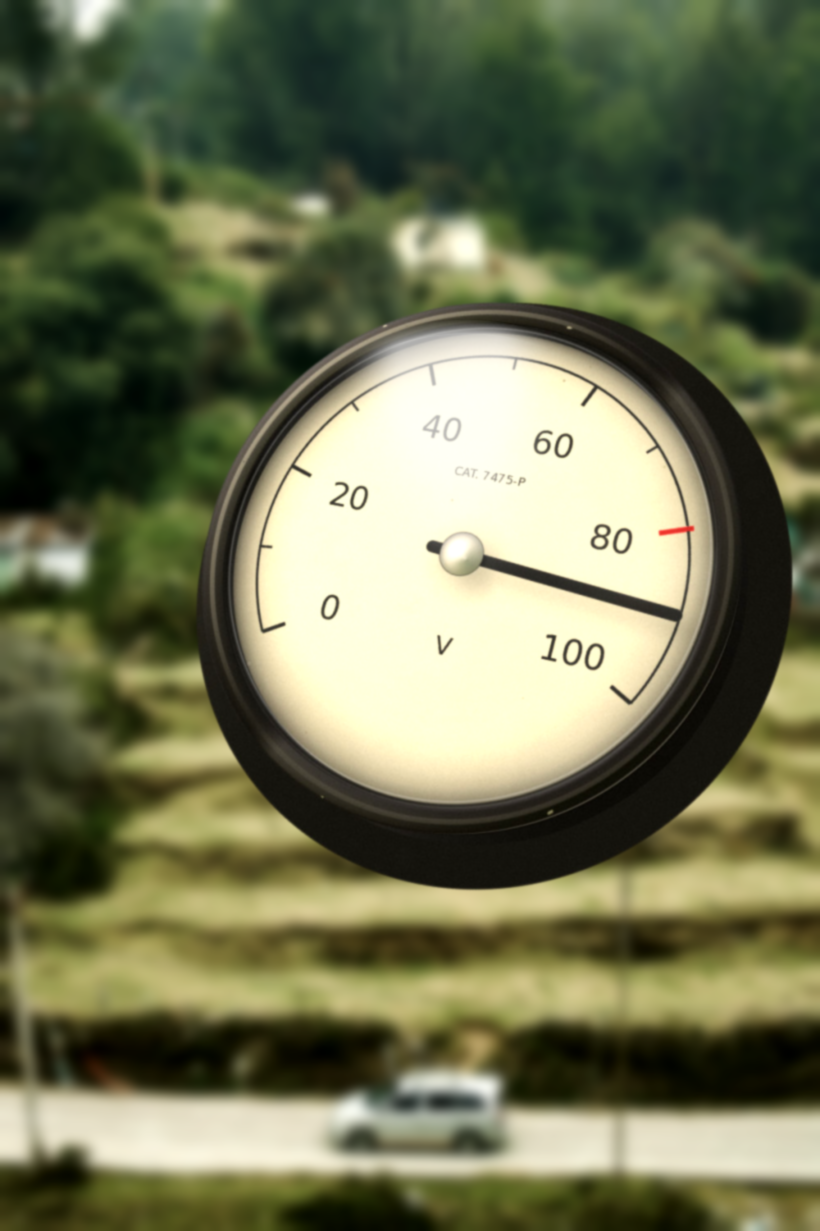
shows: value=90 unit=V
